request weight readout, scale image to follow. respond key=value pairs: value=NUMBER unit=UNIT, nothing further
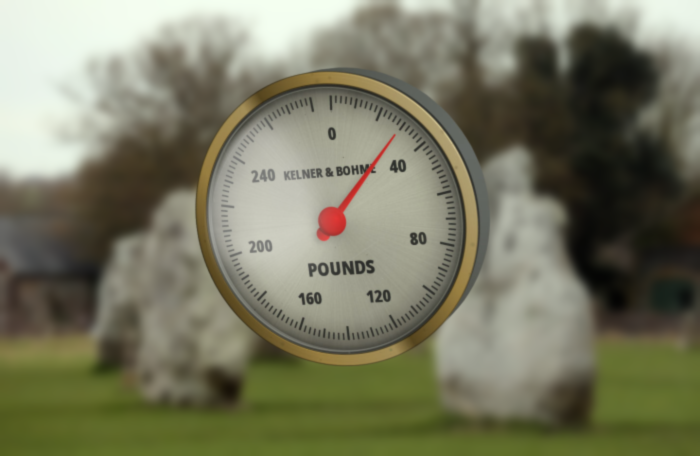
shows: value=30 unit=lb
